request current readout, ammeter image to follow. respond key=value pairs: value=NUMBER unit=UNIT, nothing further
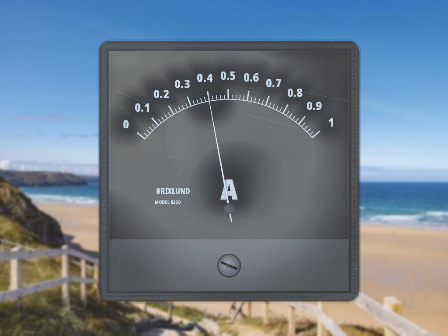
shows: value=0.4 unit=A
